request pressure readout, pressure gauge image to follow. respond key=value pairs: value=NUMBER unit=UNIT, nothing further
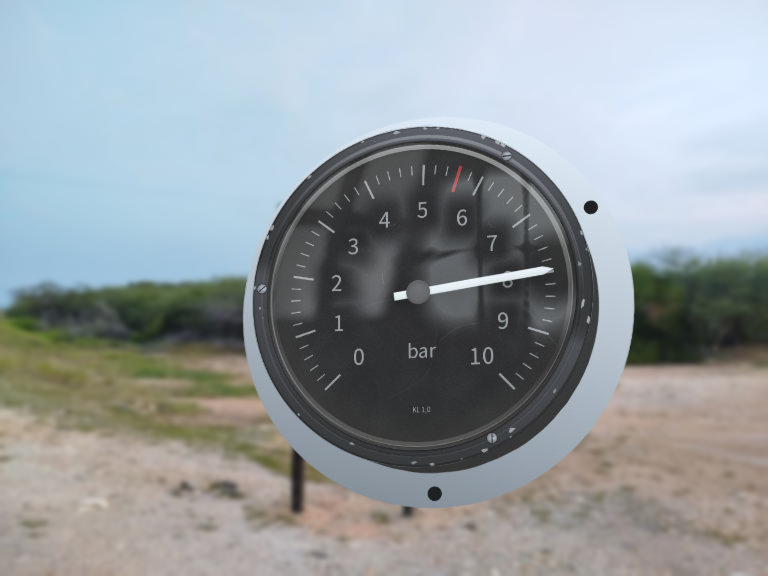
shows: value=8 unit=bar
